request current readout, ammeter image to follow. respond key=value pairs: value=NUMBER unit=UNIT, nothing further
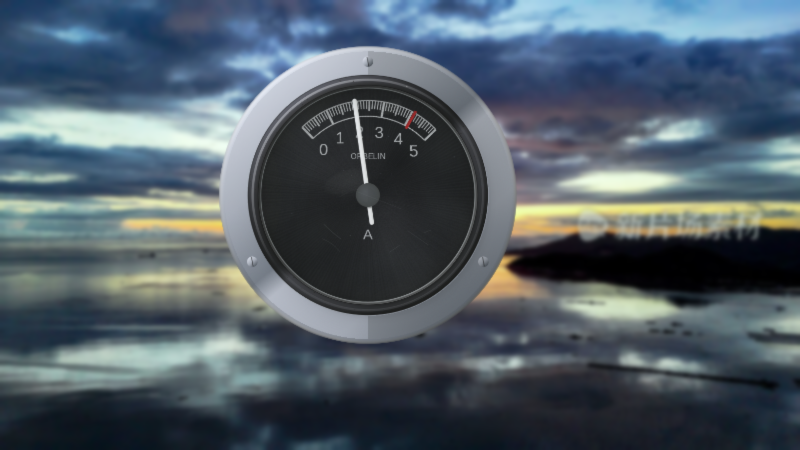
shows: value=2 unit=A
